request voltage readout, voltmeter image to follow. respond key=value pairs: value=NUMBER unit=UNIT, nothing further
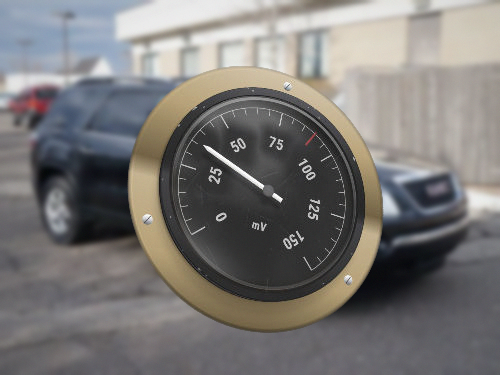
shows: value=35 unit=mV
